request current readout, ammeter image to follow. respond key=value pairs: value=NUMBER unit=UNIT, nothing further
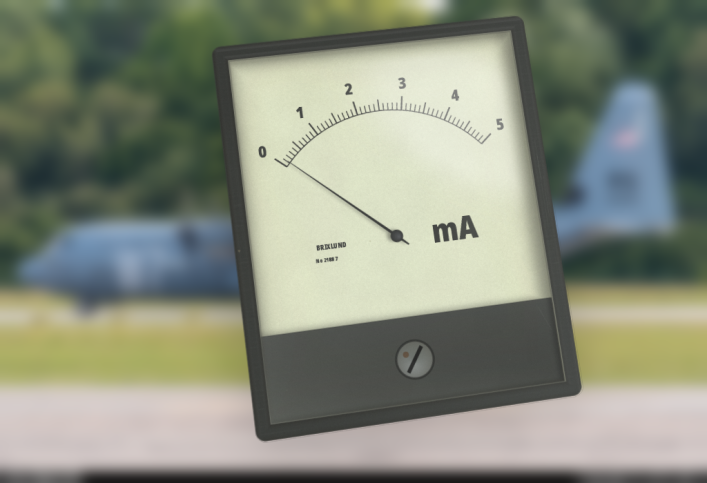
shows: value=0.1 unit=mA
